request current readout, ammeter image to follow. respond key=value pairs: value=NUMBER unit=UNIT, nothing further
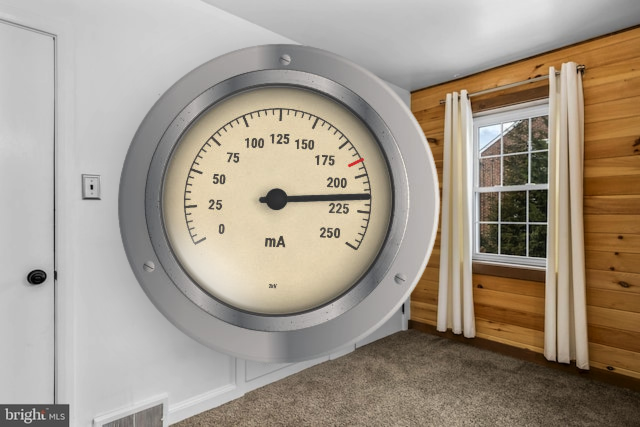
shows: value=215 unit=mA
